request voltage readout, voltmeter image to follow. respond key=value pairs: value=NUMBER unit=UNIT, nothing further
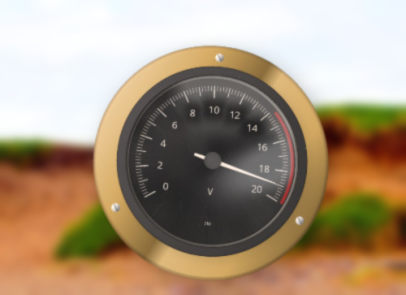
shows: value=19 unit=V
